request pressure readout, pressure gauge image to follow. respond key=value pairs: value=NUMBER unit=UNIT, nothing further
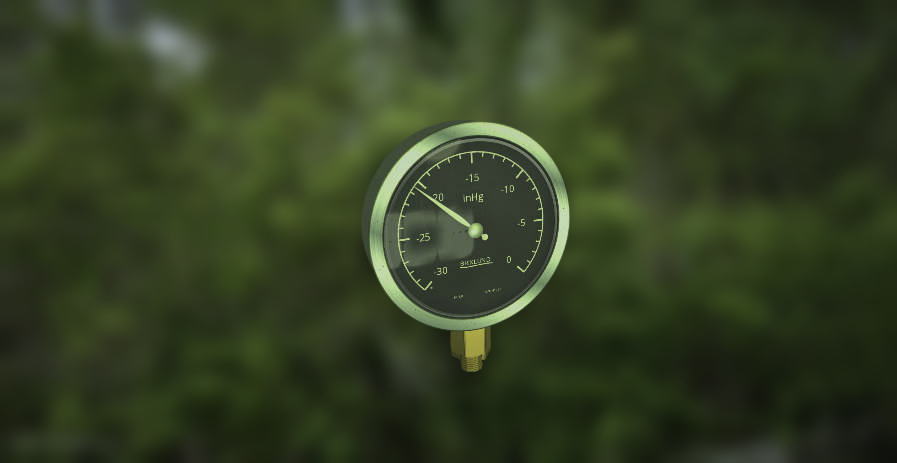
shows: value=-20.5 unit=inHg
